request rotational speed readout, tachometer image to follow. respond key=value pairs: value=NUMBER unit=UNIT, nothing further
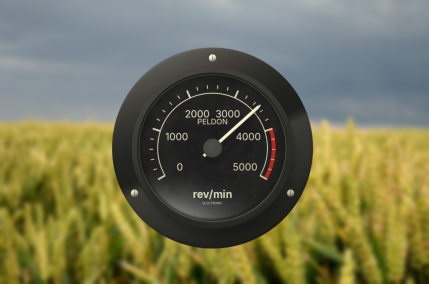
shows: value=3500 unit=rpm
